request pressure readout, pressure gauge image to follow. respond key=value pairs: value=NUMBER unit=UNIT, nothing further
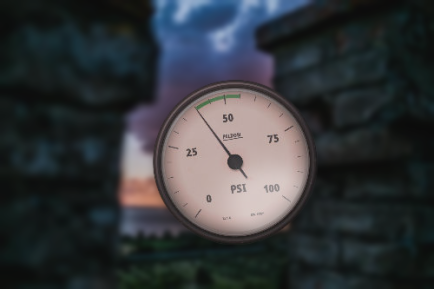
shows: value=40 unit=psi
